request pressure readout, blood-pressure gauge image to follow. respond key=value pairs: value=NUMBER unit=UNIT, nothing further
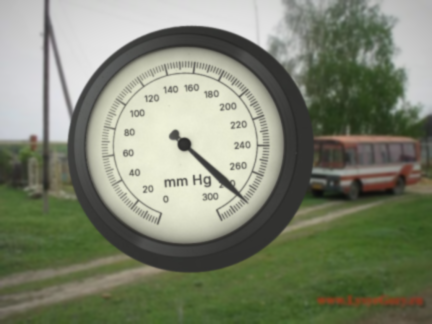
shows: value=280 unit=mmHg
